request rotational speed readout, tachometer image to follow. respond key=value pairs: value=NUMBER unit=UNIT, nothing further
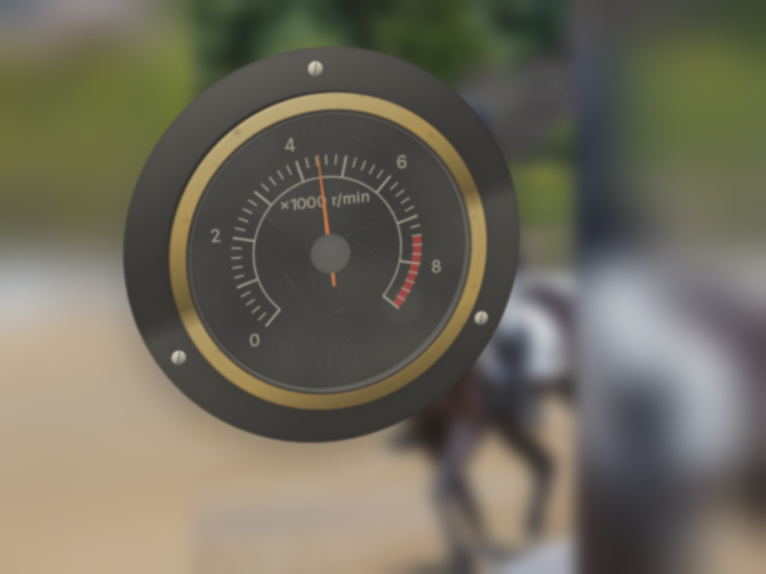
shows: value=4400 unit=rpm
